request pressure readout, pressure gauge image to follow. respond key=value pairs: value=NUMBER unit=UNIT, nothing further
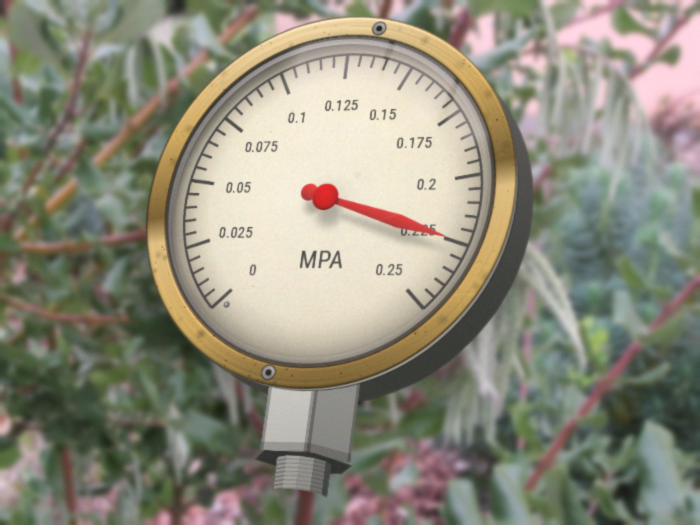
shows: value=0.225 unit=MPa
